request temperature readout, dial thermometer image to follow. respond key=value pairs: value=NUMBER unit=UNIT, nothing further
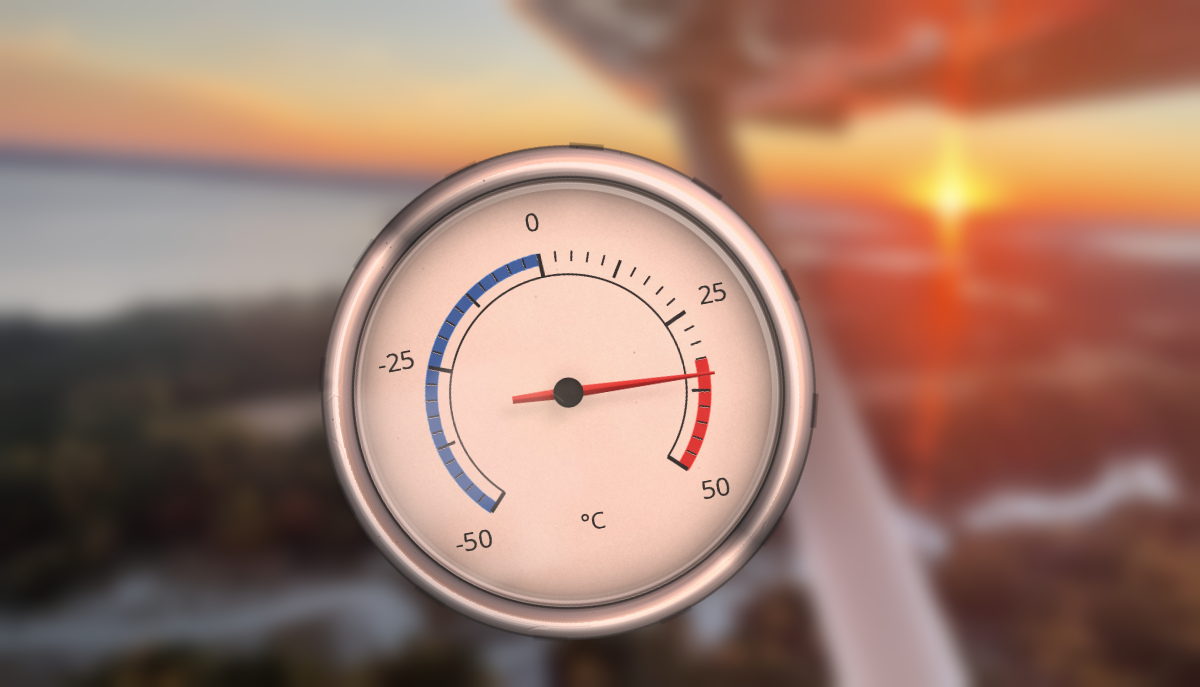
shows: value=35 unit=°C
